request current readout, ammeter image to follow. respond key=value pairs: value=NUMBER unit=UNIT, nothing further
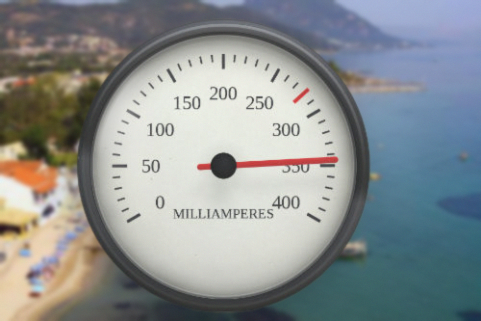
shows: value=345 unit=mA
